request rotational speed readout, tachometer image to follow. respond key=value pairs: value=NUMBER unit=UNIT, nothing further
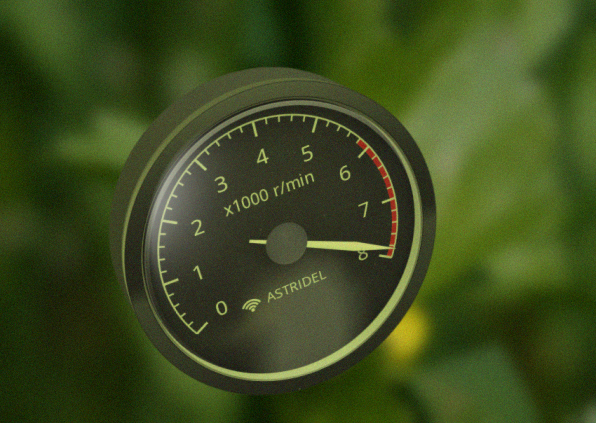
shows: value=7800 unit=rpm
